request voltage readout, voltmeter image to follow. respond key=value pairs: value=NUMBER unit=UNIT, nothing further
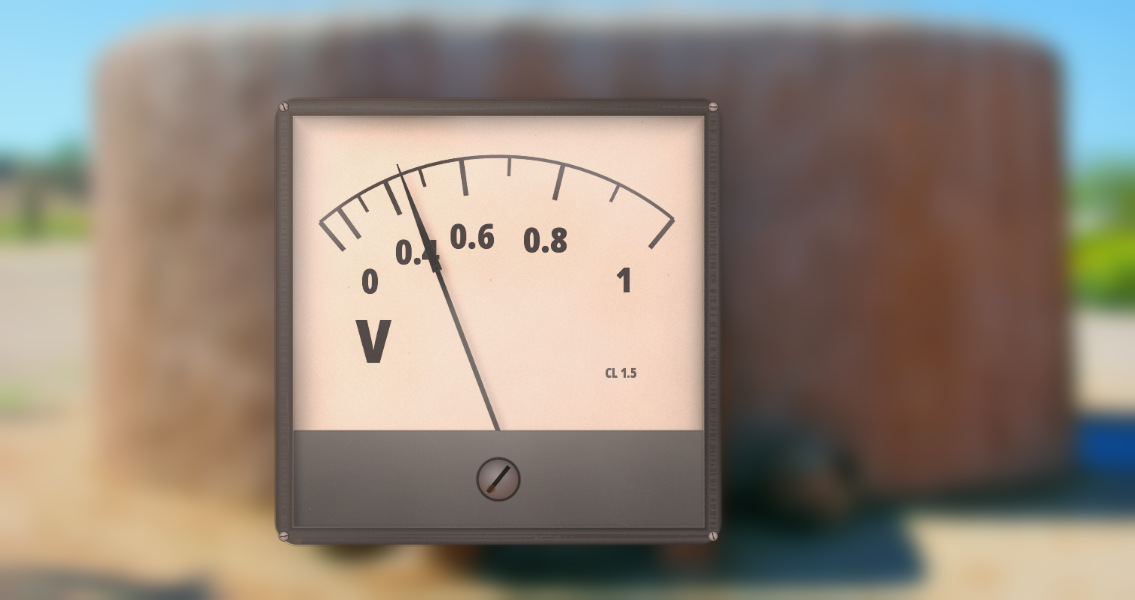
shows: value=0.45 unit=V
